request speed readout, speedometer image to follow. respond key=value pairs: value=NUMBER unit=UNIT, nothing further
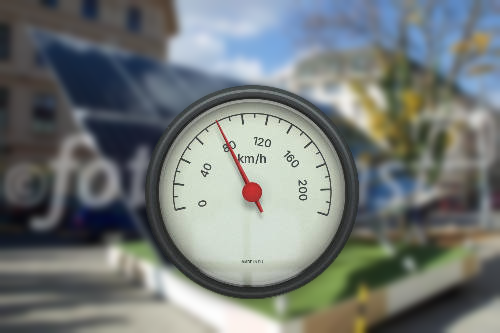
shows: value=80 unit=km/h
